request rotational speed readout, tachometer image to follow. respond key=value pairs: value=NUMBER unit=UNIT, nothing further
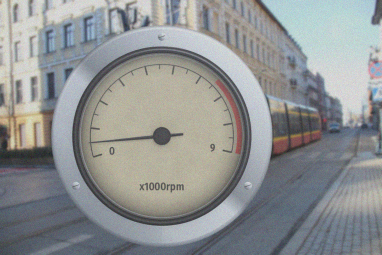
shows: value=500 unit=rpm
